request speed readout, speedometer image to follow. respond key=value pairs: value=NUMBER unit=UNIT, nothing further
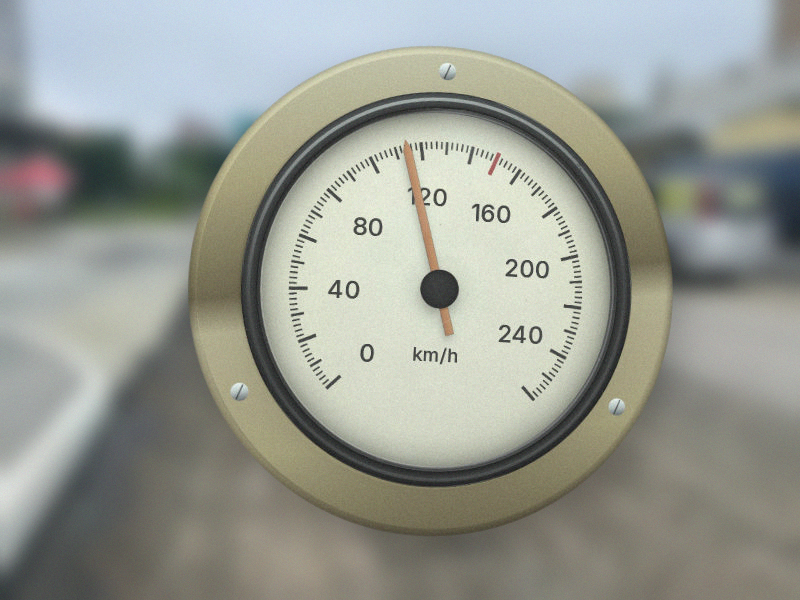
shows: value=114 unit=km/h
